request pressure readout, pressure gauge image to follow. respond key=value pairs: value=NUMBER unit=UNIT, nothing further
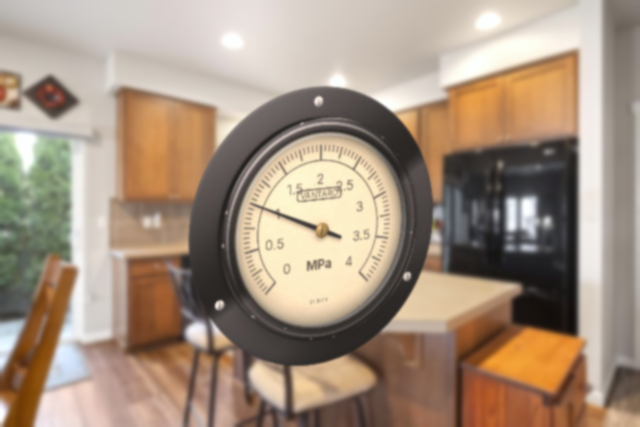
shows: value=1 unit=MPa
